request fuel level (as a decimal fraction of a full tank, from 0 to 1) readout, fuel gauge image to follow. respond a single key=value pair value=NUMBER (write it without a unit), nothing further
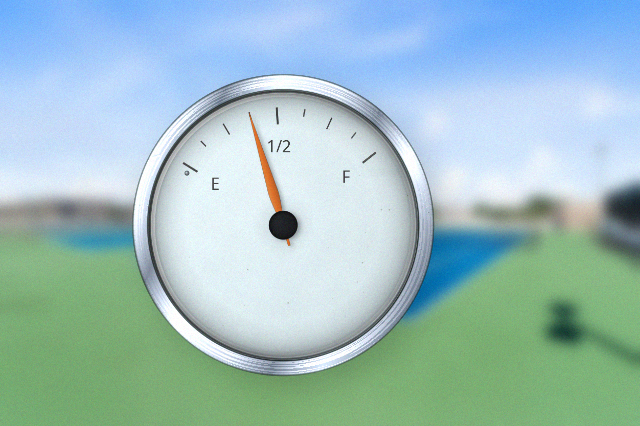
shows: value=0.375
